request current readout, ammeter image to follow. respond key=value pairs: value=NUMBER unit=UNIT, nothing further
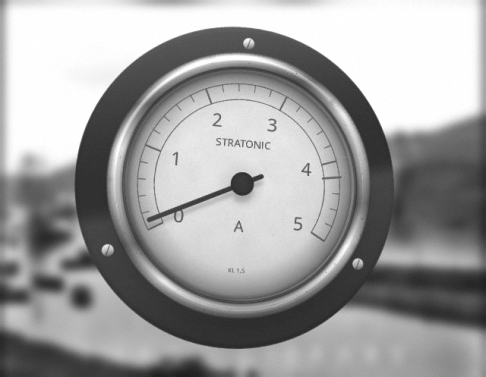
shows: value=0.1 unit=A
